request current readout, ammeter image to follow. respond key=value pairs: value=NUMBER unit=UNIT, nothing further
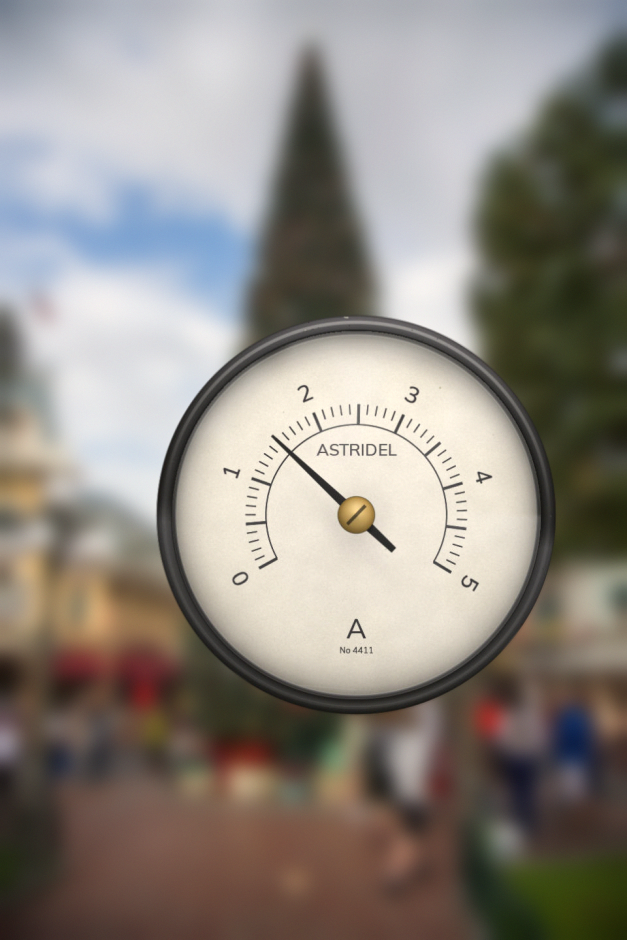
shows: value=1.5 unit=A
